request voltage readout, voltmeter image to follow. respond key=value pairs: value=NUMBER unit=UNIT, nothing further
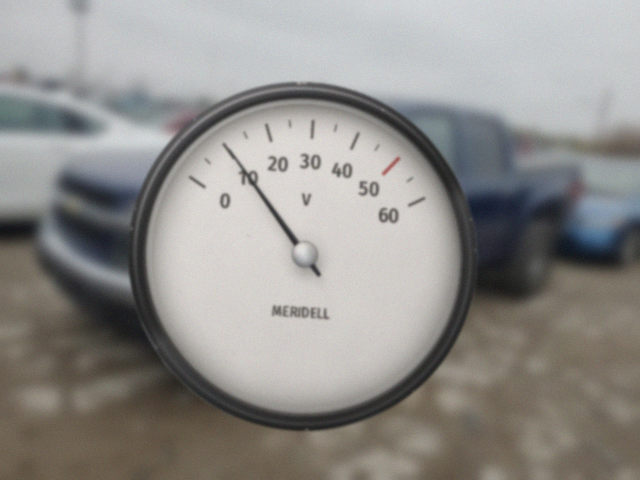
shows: value=10 unit=V
